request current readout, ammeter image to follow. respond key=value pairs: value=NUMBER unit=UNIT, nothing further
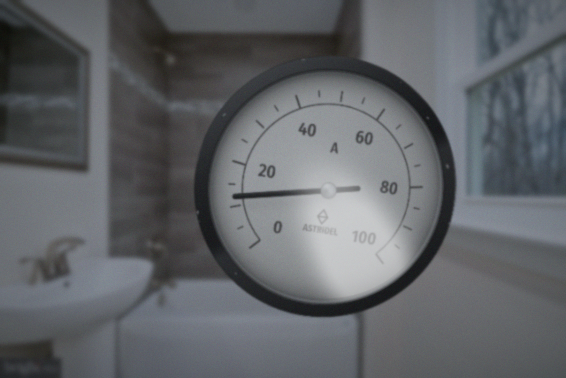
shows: value=12.5 unit=A
